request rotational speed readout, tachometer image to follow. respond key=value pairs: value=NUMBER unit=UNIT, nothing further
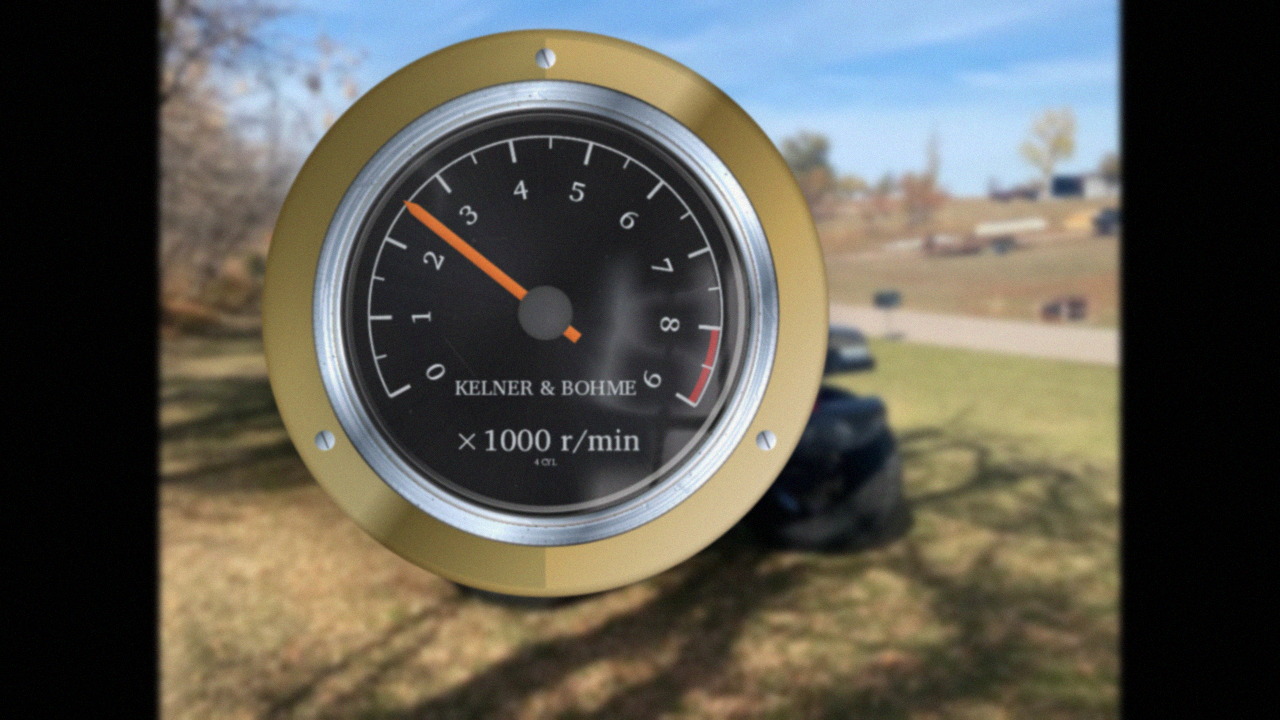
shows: value=2500 unit=rpm
